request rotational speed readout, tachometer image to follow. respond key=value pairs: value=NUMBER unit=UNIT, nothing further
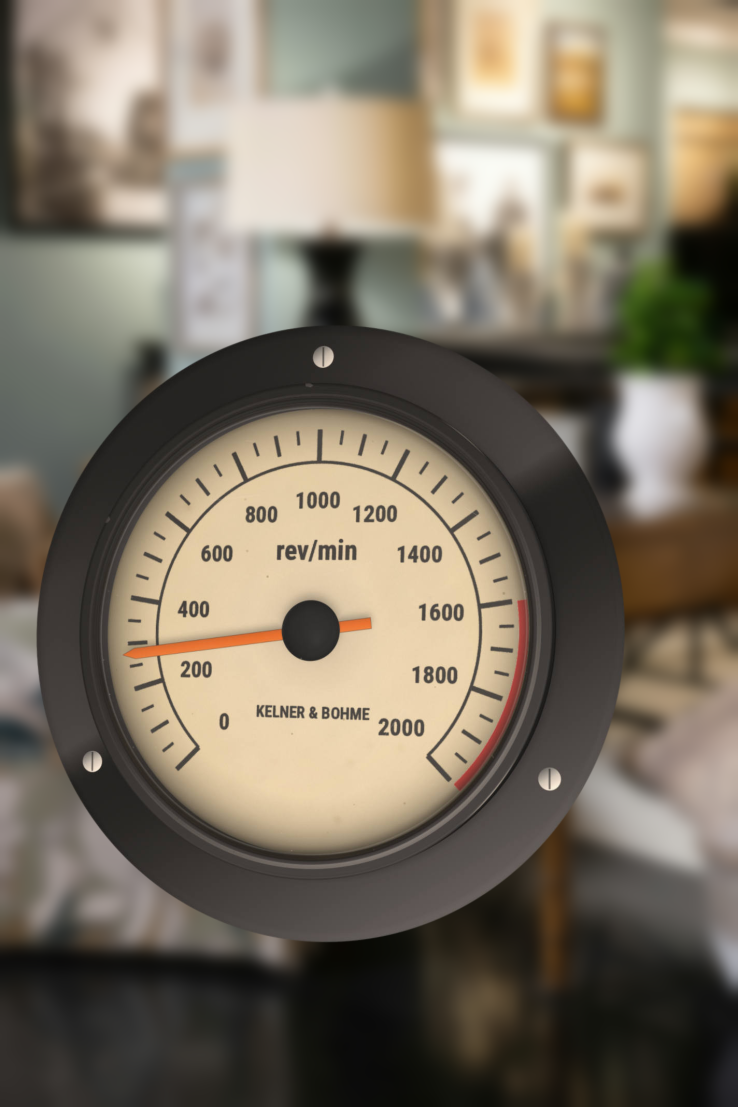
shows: value=275 unit=rpm
